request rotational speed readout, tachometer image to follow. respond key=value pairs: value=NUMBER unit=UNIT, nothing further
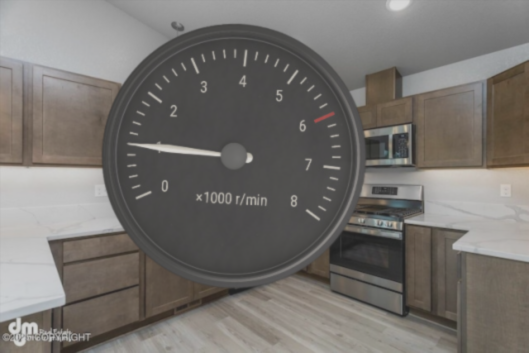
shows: value=1000 unit=rpm
